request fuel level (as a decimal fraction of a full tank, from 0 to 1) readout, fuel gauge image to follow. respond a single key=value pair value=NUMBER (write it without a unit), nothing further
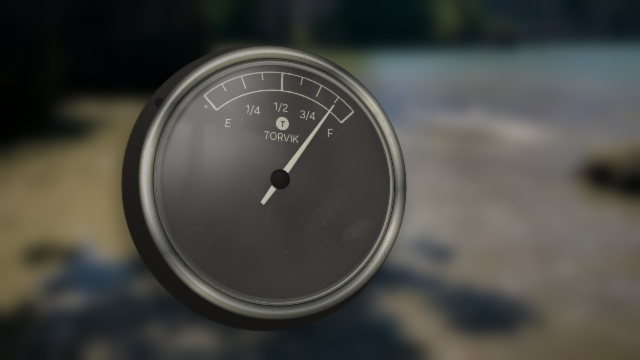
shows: value=0.875
